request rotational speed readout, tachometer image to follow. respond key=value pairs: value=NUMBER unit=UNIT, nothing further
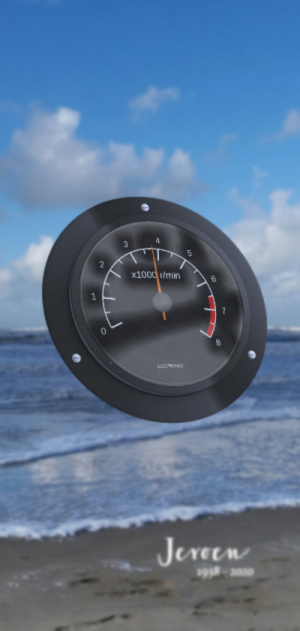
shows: value=3750 unit=rpm
